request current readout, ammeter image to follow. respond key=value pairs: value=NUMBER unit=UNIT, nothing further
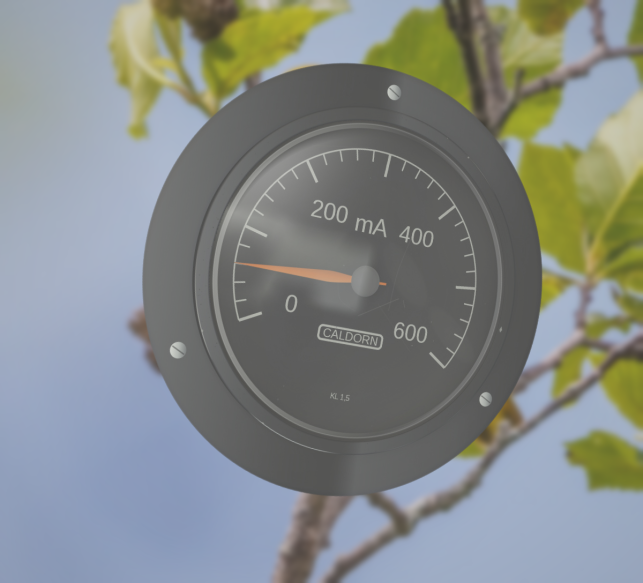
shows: value=60 unit=mA
